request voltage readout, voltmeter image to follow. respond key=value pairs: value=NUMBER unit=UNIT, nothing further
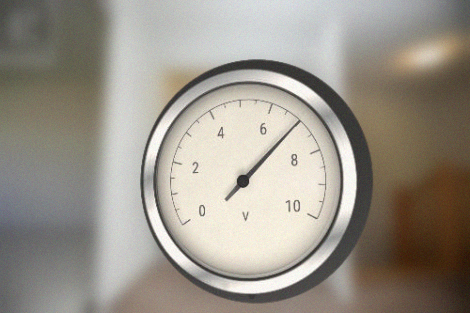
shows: value=7 unit=V
